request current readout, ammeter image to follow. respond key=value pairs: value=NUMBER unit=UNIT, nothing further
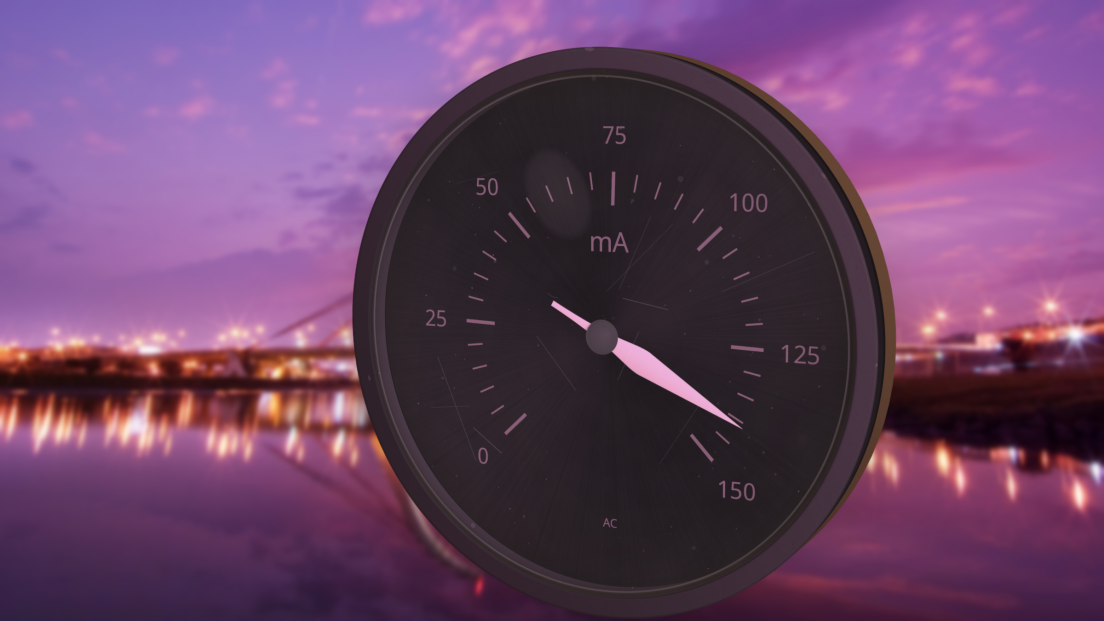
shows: value=140 unit=mA
